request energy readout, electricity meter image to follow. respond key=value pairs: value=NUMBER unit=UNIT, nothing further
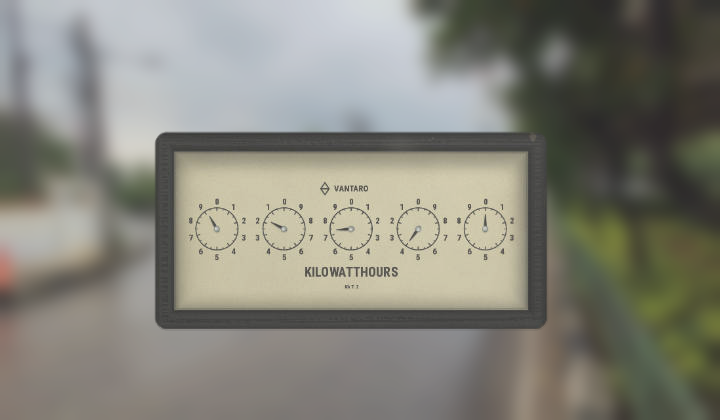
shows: value=91740 unit=kWh
